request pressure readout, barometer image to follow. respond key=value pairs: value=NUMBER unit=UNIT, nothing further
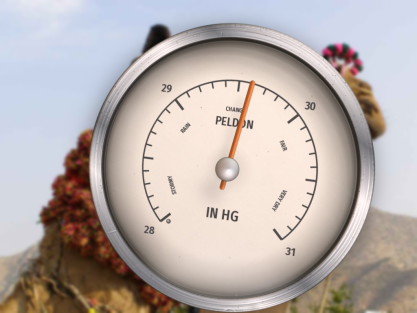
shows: value=29.6 unit=inHg
